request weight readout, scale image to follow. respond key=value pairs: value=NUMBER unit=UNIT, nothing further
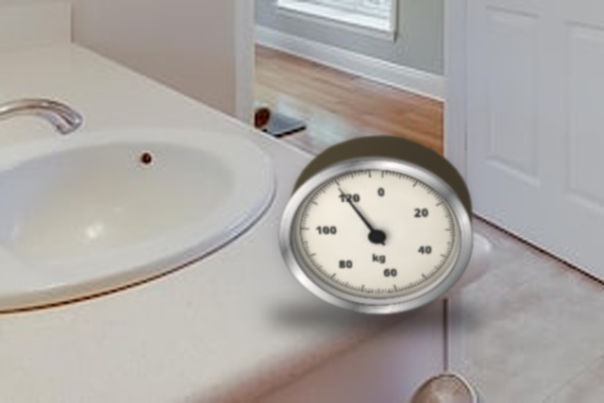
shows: value=120 unit=kg
